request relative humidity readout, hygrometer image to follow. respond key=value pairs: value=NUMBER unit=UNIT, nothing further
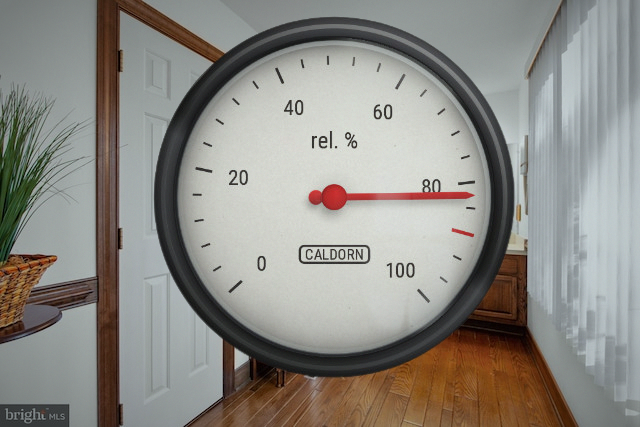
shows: value=82 unit=%
